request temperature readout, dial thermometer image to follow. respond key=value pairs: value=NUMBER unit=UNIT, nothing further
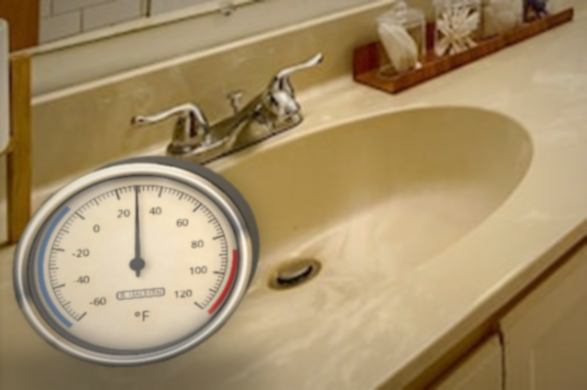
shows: value=30 unit=°F
